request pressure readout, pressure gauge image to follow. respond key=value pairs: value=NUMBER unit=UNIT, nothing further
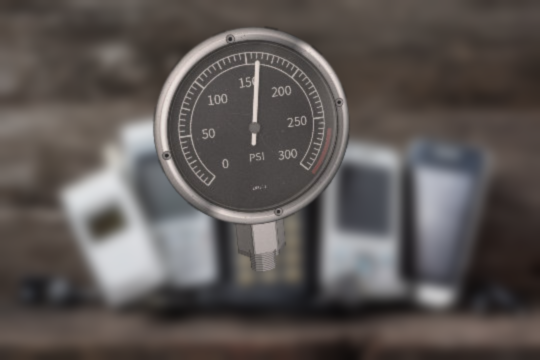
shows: value=160 unit=psi
